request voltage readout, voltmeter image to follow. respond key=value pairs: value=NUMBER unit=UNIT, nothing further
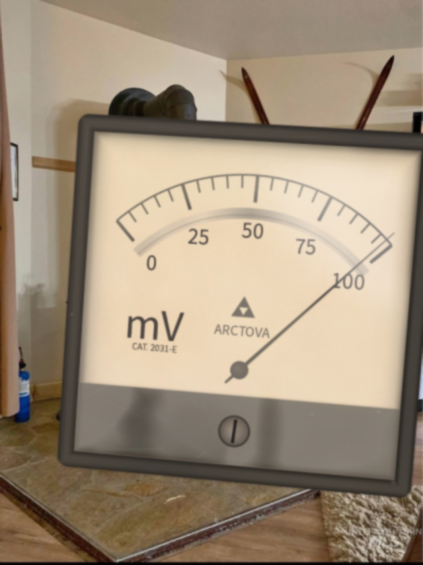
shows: value=97.5 unit=mV
